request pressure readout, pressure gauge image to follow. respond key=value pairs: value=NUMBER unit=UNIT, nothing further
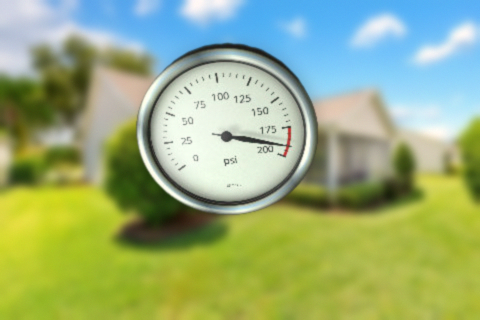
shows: value=190 unit=psi
